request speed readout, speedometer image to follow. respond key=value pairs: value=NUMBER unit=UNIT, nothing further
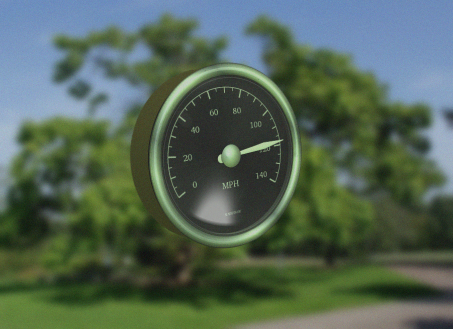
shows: value=117.5 unit=mph
